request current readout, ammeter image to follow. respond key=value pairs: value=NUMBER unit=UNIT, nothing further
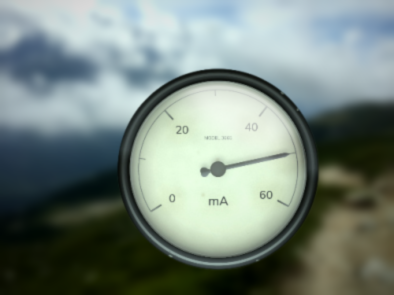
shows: value=50 unit=mA
